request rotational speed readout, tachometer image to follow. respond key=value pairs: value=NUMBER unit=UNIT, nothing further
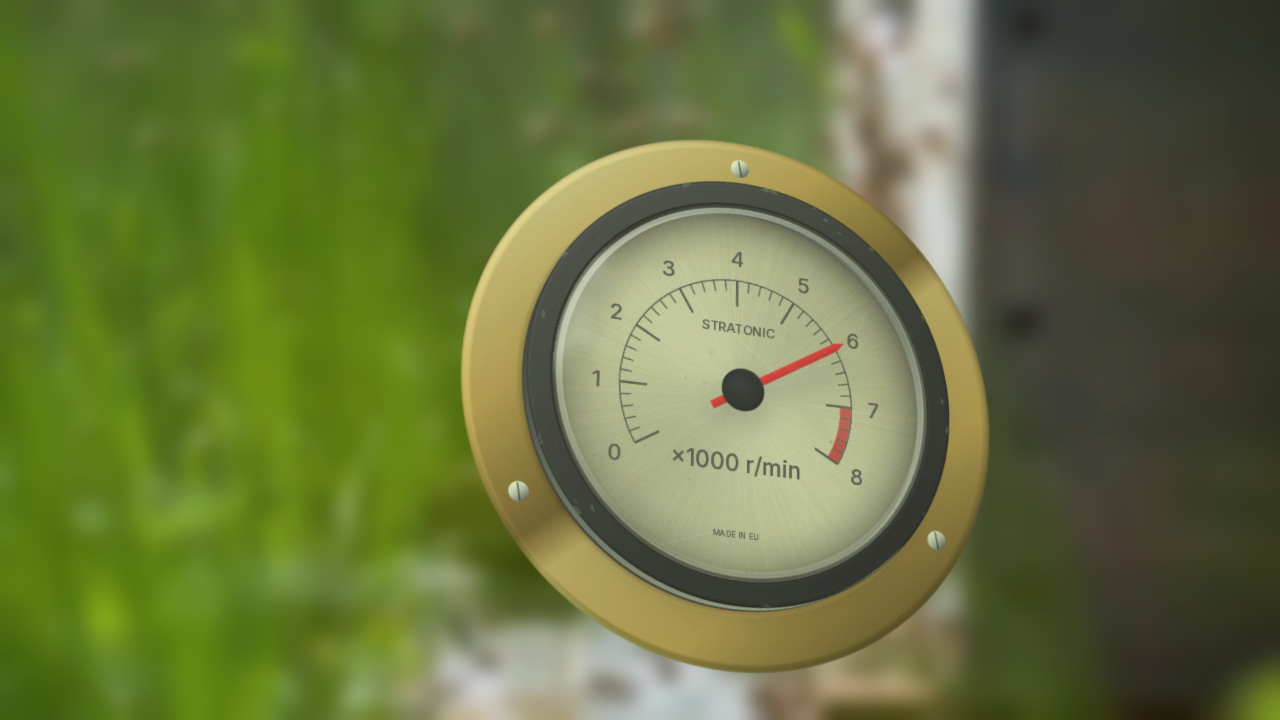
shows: value=6000 unit=rpm
